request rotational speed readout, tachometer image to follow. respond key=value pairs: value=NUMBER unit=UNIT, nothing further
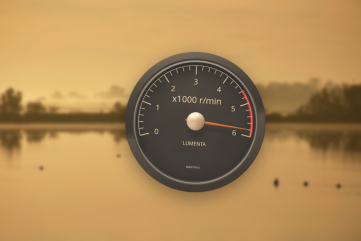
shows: value=5800 unit=rpm
